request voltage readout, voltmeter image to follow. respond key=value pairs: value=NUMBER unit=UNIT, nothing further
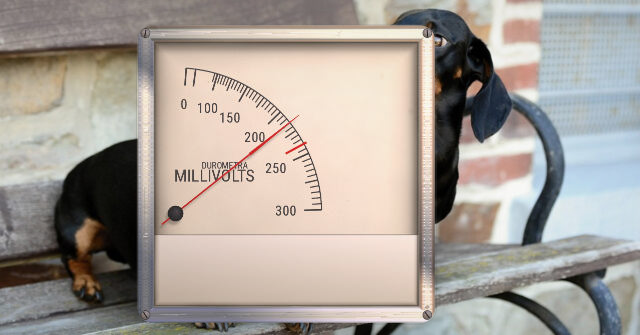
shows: value=215 unit=mV
